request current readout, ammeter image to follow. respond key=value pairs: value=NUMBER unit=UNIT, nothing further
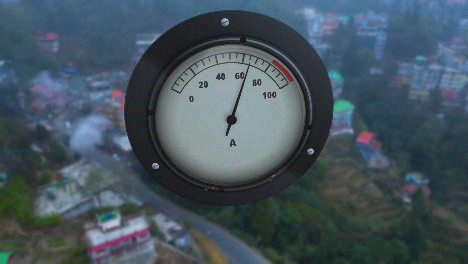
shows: value=65 unit=A
